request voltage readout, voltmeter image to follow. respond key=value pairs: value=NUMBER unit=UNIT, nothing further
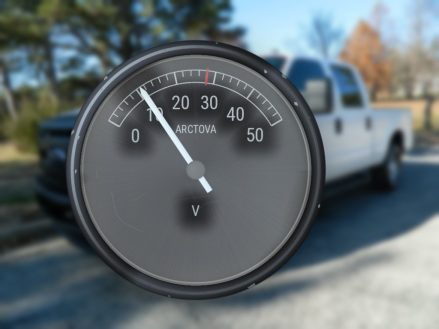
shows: value=11 unit=V
